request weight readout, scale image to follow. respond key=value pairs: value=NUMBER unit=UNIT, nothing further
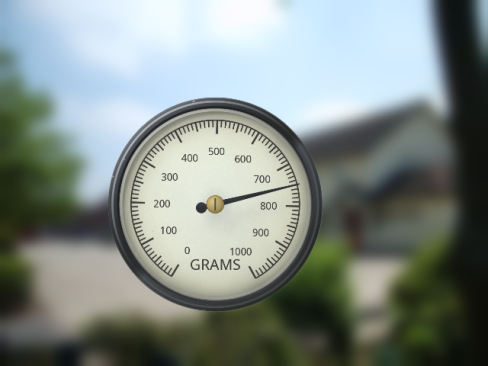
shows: value=750 unit=g
